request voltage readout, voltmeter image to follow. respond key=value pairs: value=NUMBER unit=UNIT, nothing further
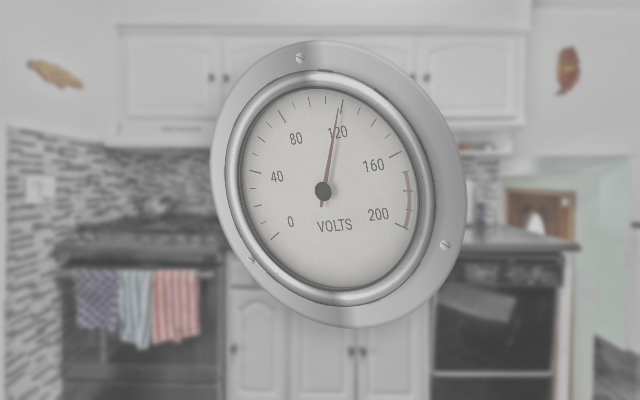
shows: value=120 unit=V
